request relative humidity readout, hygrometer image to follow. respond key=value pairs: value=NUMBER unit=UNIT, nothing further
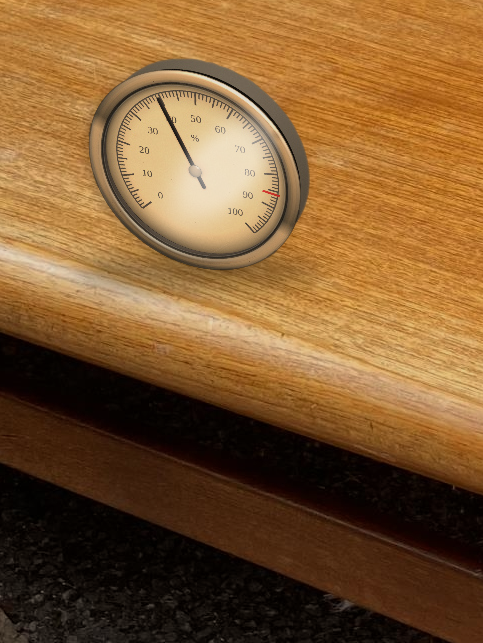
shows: value=40 unit=%
